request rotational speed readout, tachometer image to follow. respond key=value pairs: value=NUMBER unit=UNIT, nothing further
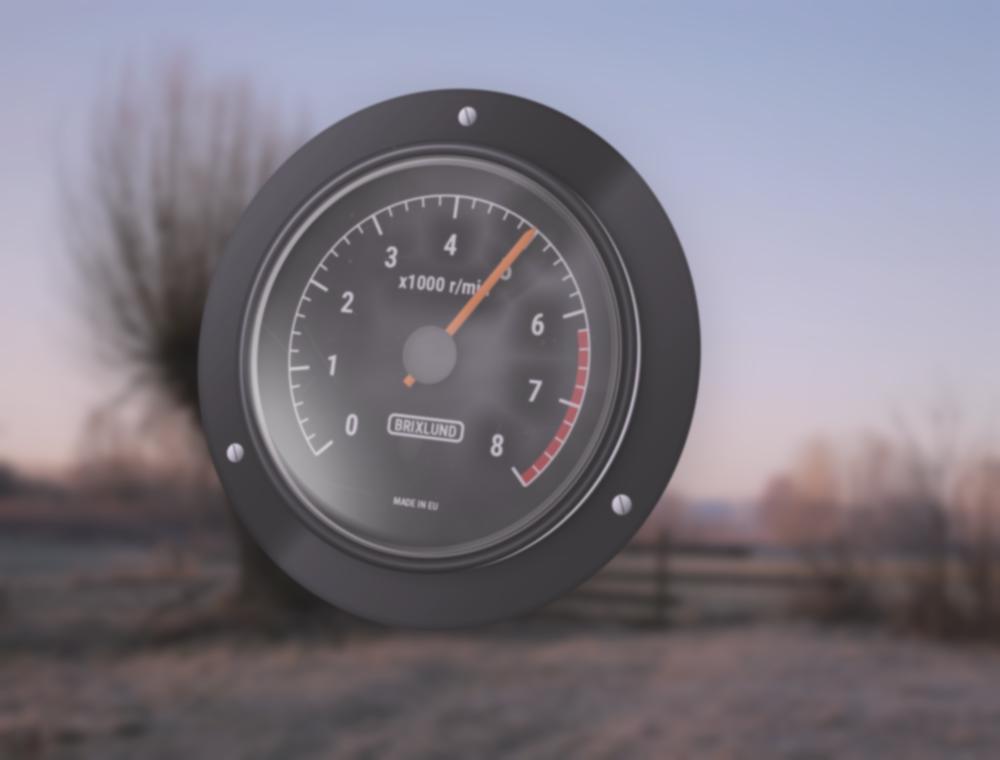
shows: value=5000 unit=rpm
